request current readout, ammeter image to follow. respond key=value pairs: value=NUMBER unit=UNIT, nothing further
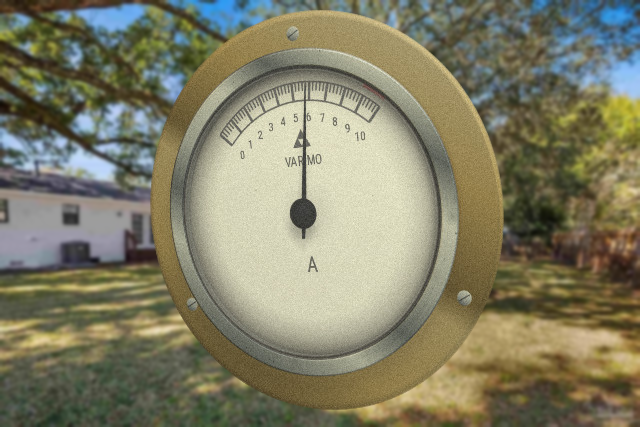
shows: value=6 unit=A
